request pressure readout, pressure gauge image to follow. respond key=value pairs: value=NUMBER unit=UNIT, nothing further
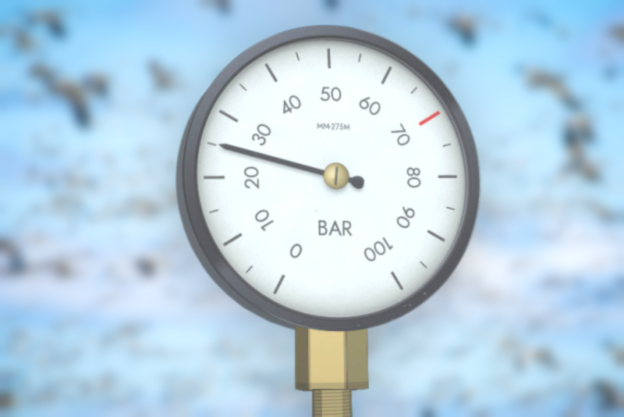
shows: value=25 unit=bar
